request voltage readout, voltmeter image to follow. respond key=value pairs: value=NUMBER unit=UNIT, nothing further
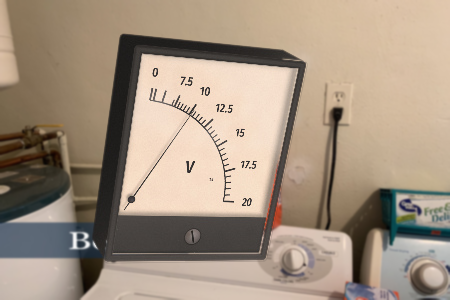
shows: value=10 unit=V
